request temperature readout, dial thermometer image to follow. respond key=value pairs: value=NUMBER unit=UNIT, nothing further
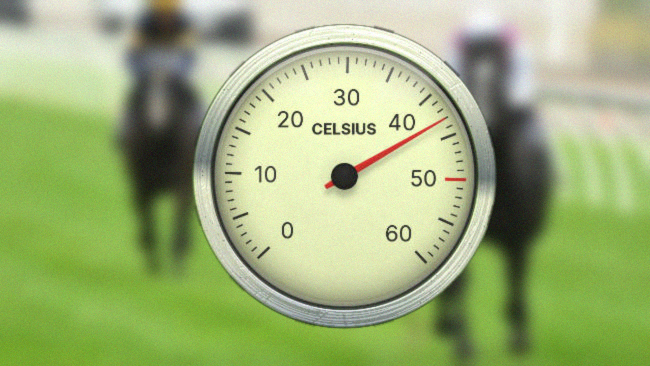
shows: value=43 unit=°C
